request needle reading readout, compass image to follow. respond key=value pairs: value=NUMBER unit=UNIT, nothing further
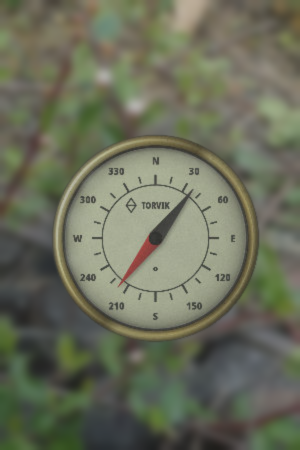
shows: value=217.5 unit=°
